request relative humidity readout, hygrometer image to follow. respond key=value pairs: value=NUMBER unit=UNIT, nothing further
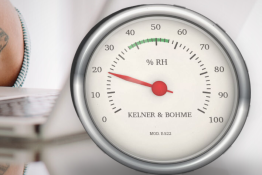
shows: value=20 unit=%
